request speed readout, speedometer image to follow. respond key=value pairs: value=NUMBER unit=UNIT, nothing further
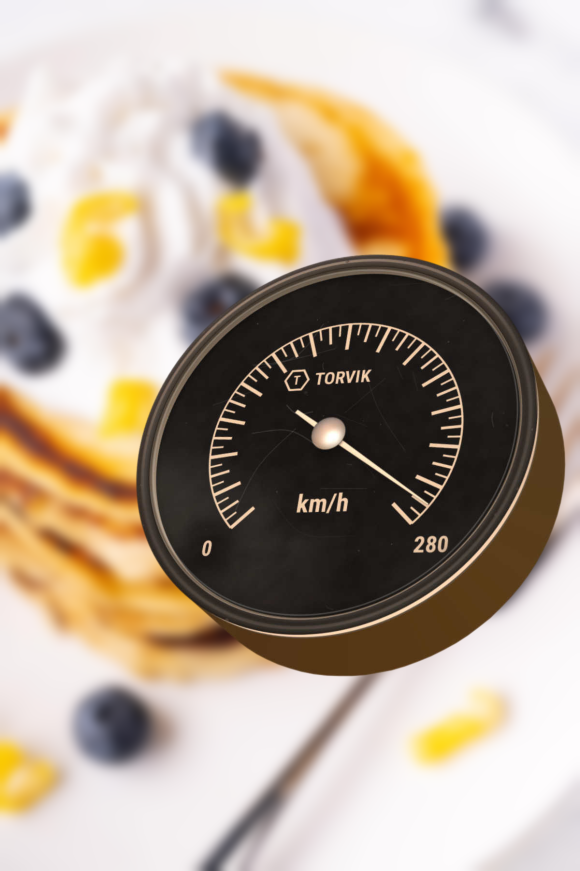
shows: value=270 unit=km/h
